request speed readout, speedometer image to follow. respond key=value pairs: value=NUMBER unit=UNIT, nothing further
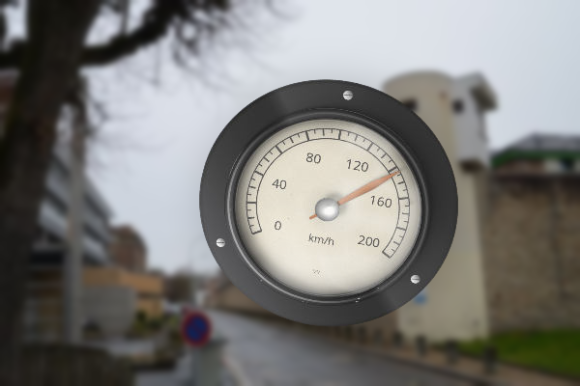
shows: value=142.5 unit=km/h
